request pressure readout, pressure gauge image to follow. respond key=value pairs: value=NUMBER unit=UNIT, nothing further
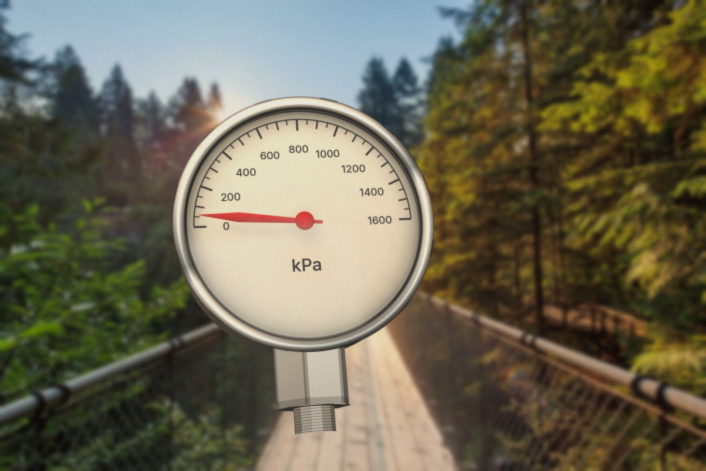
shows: value=50 unit=kPa
